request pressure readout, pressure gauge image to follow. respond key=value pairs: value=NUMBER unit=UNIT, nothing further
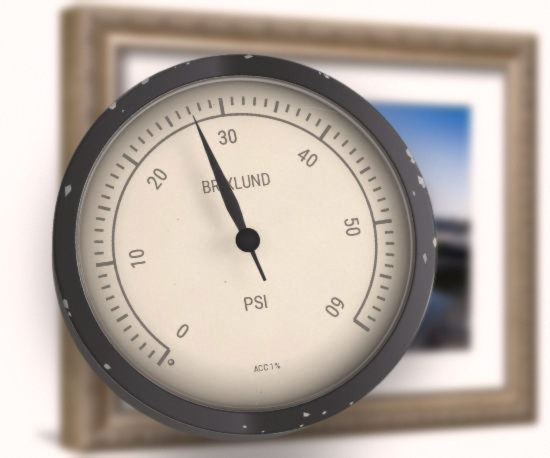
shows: value=27 unit=psi
